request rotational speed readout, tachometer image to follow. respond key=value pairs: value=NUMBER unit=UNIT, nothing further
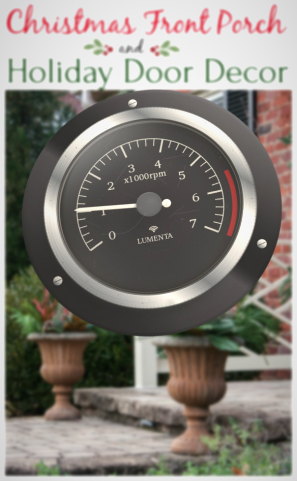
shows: value=1000 unit=rpm
